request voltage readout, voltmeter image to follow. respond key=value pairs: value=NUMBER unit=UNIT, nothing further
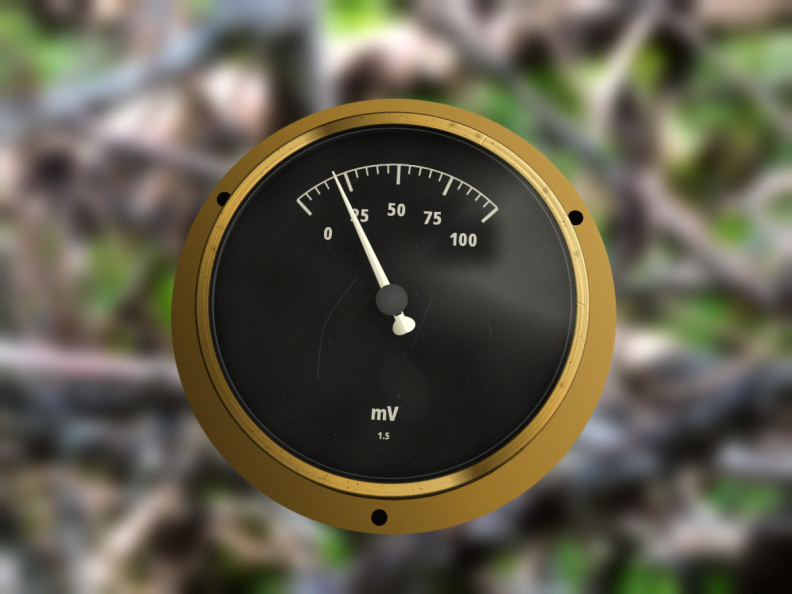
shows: value=20 unit=mV
